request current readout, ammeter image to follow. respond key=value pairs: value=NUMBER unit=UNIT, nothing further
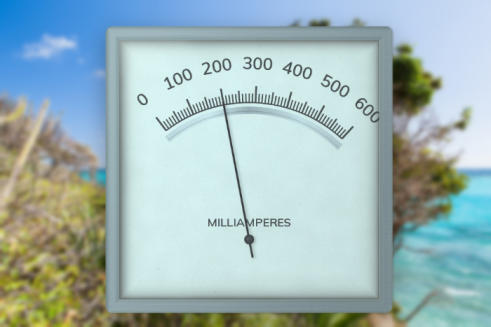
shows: value=200 unit=mA
